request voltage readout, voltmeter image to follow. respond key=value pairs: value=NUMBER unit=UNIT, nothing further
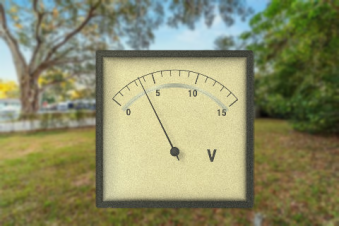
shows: value=3.5 unit=V
